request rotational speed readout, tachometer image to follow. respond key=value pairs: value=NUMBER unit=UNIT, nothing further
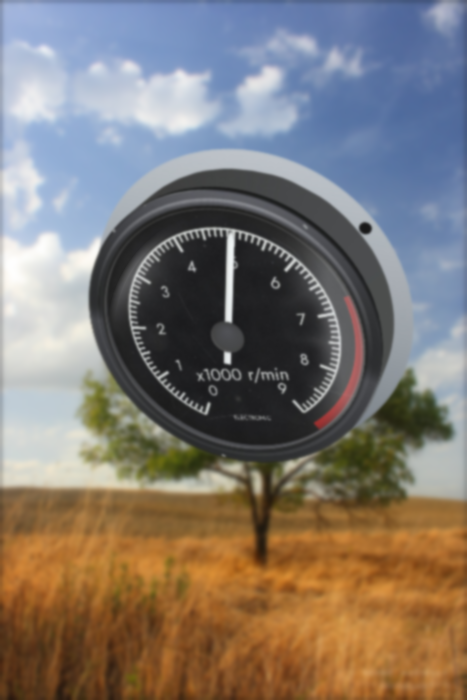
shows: value=5000 unit=rpm
